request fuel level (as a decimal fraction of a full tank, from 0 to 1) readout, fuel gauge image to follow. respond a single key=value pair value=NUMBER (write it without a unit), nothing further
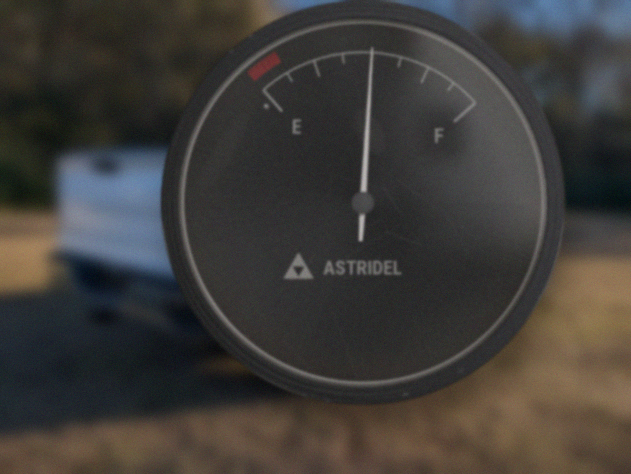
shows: value=0.5
